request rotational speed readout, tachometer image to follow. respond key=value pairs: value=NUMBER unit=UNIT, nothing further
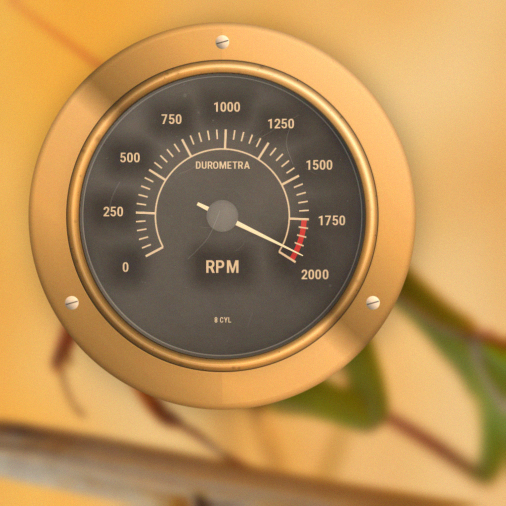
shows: value=1950 unit=rpm
